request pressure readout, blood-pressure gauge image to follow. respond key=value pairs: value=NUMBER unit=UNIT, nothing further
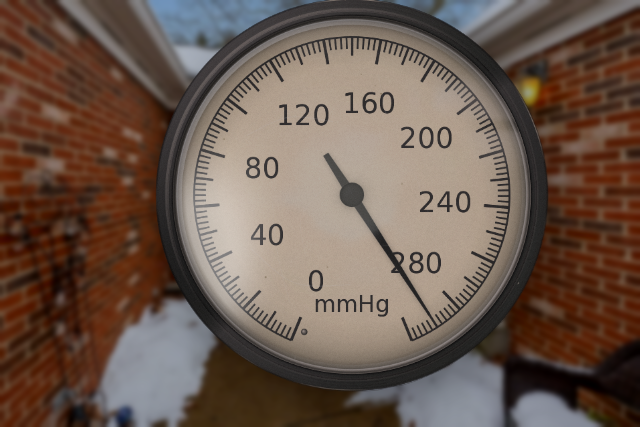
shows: value=290 unit=mmHg
